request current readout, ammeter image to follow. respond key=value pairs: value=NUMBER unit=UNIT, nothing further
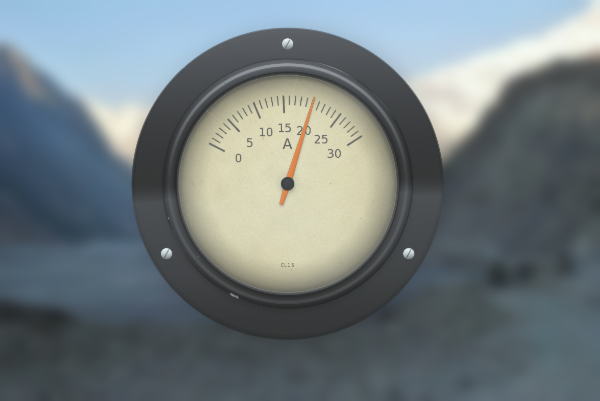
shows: value=20 unit=A
